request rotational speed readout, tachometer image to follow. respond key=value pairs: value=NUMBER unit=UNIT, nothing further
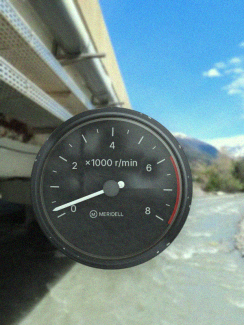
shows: value=250 unit=rpm
